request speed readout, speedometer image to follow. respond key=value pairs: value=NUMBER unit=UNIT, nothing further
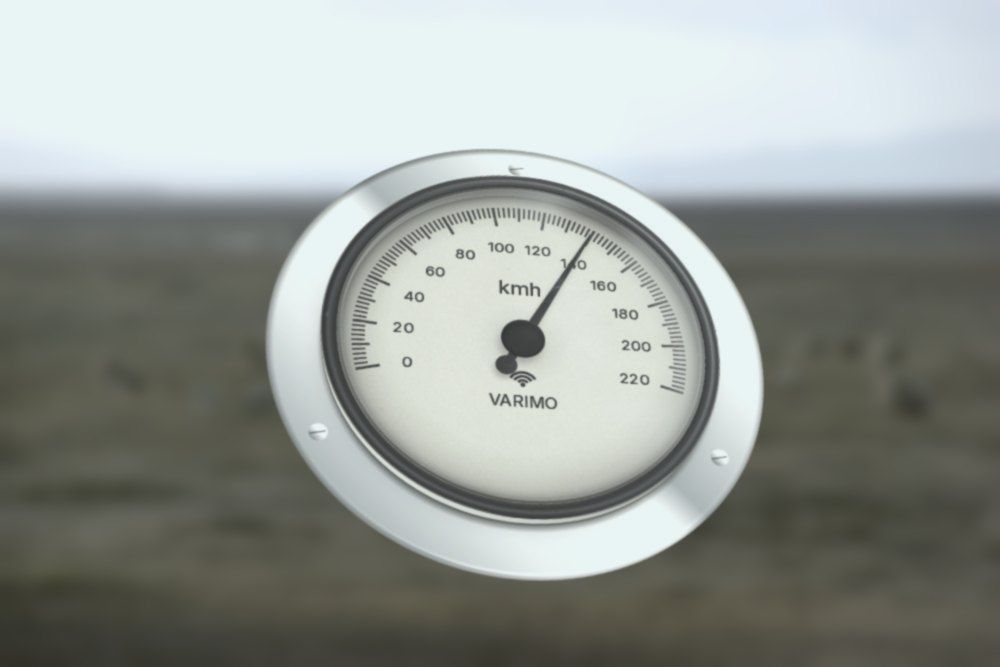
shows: value=140 unit=km/h
